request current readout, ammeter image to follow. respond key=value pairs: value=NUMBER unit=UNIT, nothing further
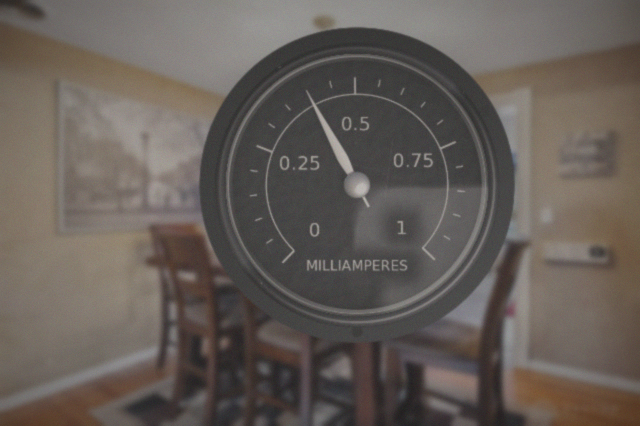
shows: value=0.4 unit=mA
